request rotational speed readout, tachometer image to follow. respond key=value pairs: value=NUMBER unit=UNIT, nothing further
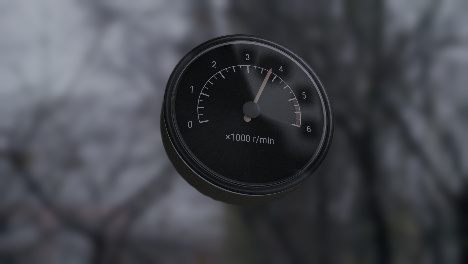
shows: value=3750 unit=rpm
